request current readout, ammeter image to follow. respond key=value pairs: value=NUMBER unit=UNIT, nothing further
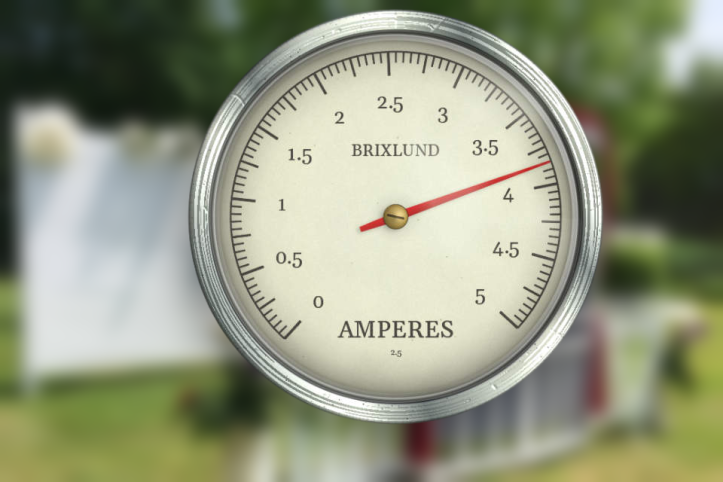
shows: value=3.85 unit=A
